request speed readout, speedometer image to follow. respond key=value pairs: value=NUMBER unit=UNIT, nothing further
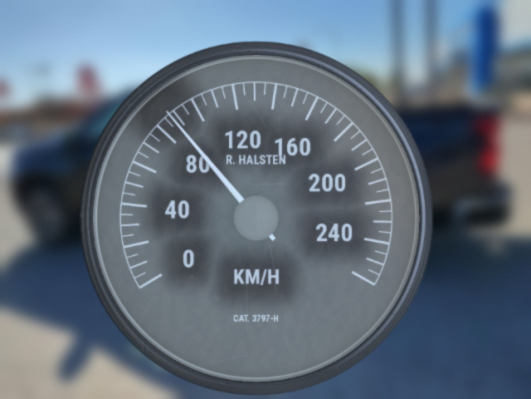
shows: value=87.5 unit=km/h
